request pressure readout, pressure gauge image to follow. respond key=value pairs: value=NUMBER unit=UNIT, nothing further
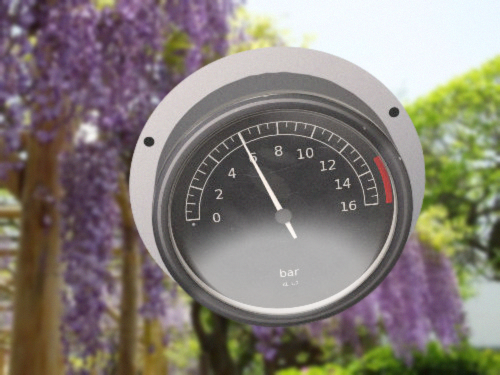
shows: value=6 unit=bar
